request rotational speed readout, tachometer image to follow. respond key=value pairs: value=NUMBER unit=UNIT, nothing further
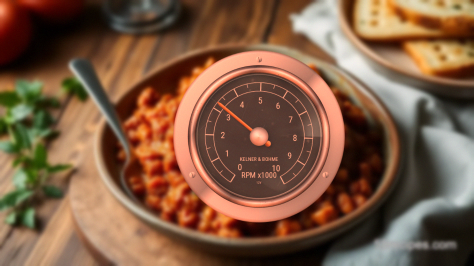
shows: value=3250 unit=rpm
